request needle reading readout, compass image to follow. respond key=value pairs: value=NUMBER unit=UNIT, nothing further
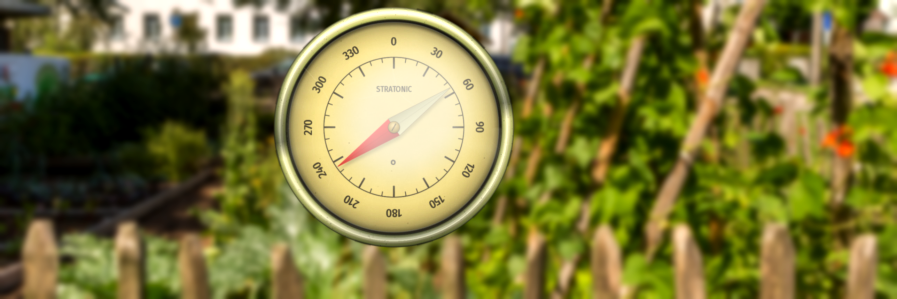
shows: value=235 unit=°
